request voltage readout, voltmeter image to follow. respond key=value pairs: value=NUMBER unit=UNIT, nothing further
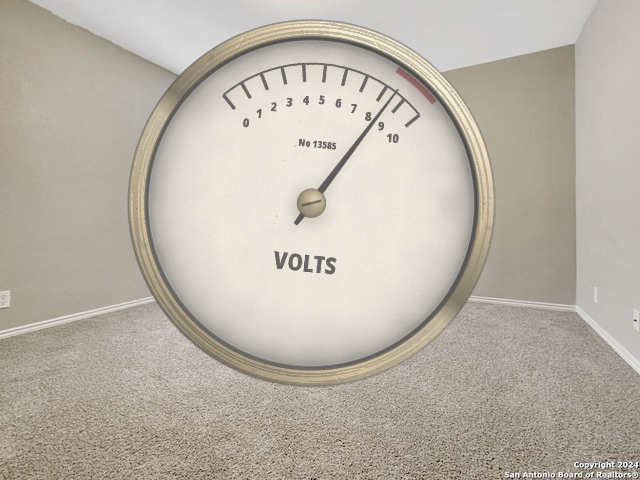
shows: value=8.5 unit=V
